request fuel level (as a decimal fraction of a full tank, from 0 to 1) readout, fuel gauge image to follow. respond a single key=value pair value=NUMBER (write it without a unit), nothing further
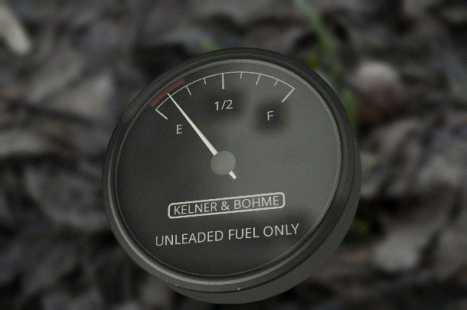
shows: value=0.125
